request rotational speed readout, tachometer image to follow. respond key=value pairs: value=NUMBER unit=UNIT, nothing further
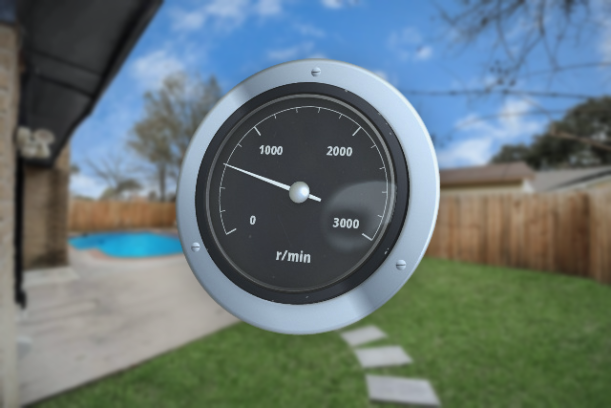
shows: value=600 unit=rpm
